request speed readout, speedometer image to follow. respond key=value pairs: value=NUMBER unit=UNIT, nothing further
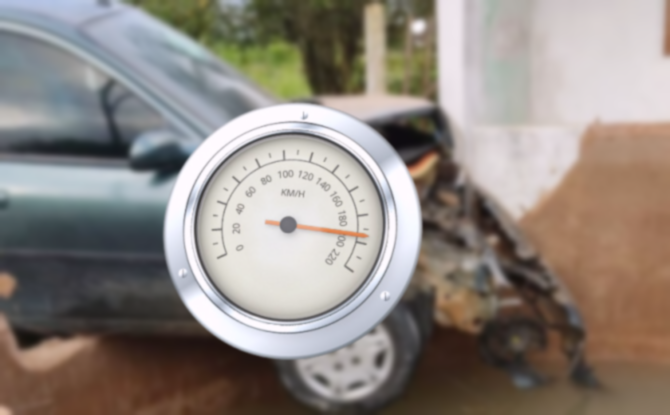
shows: value=195 unit=km/h
